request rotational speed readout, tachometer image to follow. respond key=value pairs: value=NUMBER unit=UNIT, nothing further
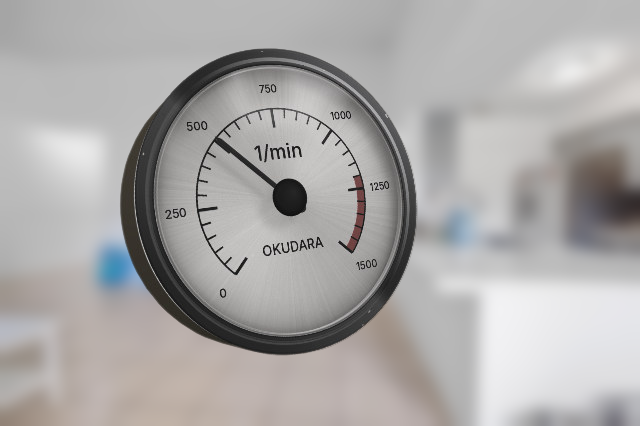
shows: value=500 unit=rpm
